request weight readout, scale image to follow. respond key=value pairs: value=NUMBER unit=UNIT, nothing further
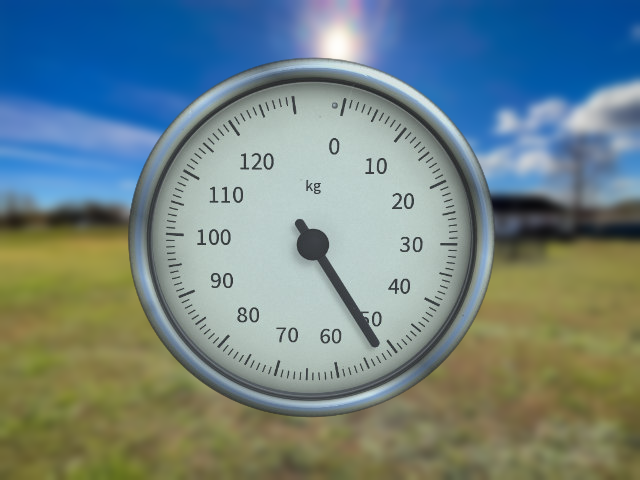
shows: value=52 unit=kg
